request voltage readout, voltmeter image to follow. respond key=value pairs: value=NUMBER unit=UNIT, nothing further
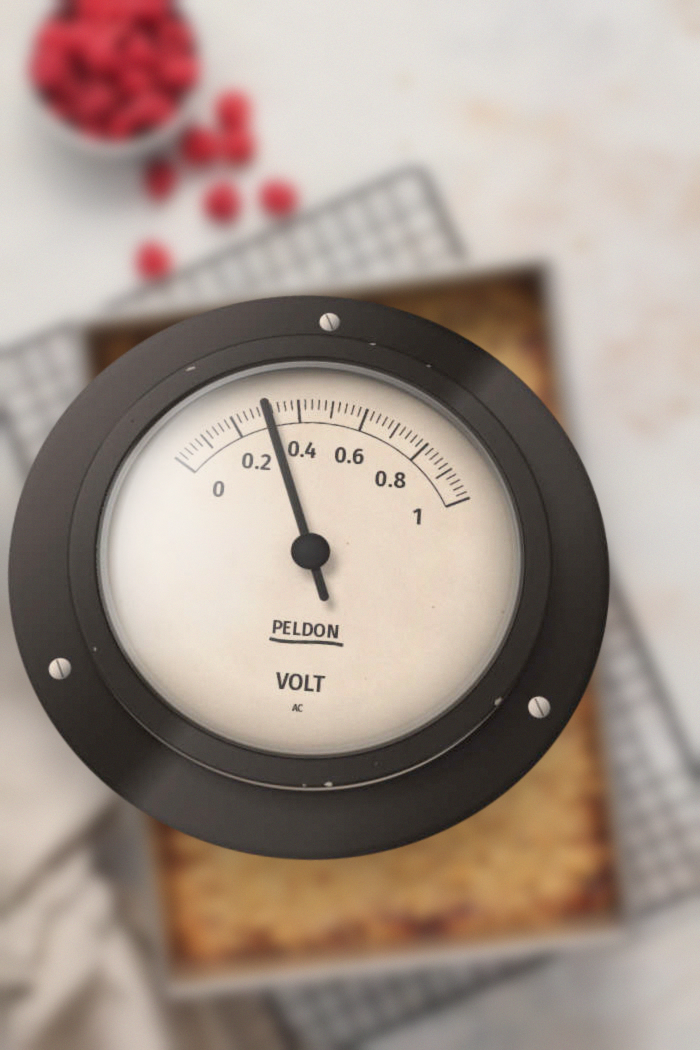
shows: value=0.3 unit=V
